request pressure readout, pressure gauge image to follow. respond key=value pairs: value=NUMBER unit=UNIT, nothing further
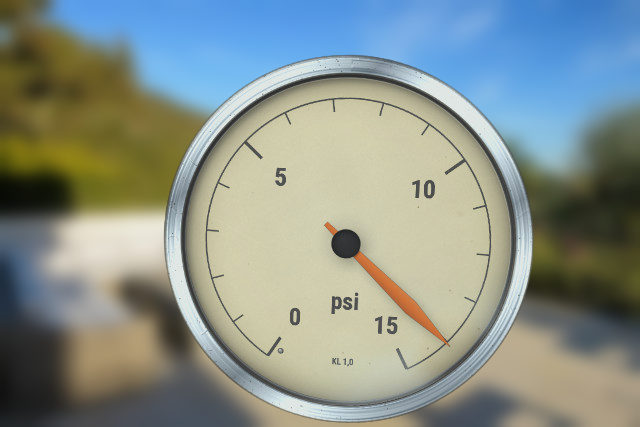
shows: value=14 unit=psi
